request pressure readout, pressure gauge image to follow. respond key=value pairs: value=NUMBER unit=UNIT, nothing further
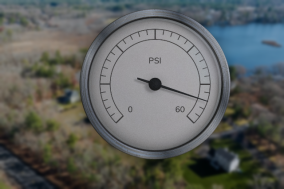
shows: value=54 unit=psi
